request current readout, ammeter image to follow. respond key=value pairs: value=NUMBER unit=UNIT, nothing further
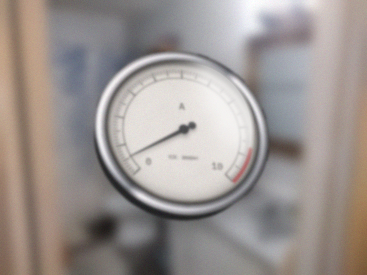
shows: value=0.5 unit=A
